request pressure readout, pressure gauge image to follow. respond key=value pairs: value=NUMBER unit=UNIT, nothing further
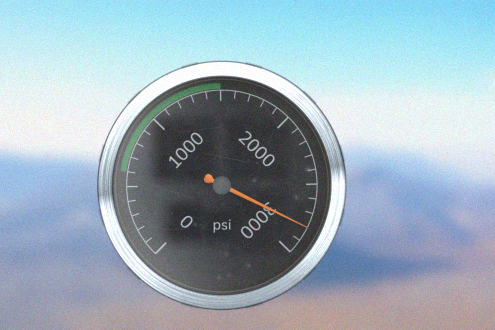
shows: value=2800 unit=psi
